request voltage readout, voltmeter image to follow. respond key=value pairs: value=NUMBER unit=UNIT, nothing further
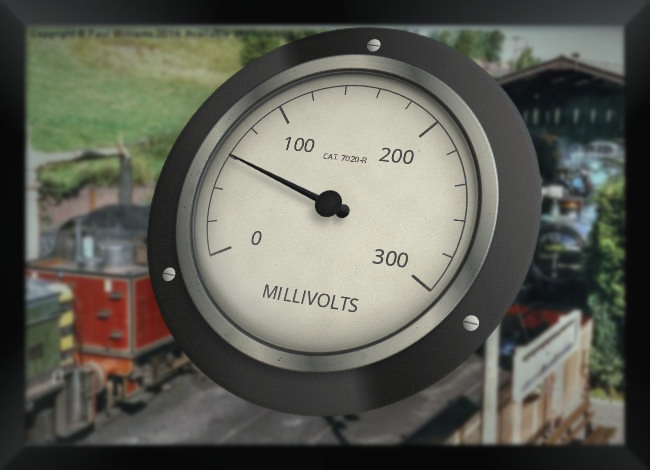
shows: value=60 unit=mV
